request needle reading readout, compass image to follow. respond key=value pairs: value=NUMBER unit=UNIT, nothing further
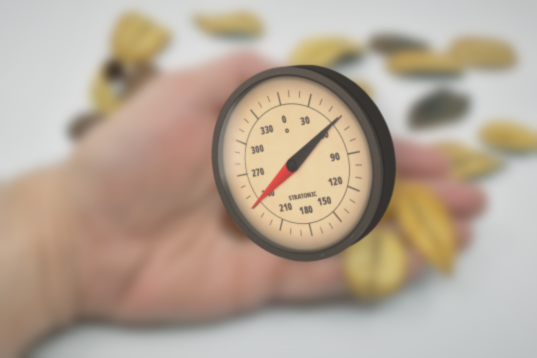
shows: value=240 unit=°
